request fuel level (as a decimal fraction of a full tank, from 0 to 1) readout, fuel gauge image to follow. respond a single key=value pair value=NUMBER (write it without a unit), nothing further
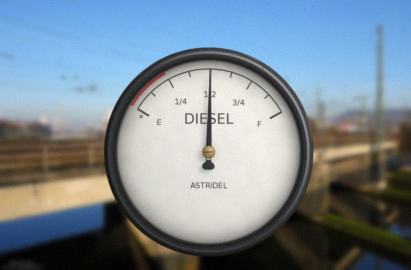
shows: value=0.5
